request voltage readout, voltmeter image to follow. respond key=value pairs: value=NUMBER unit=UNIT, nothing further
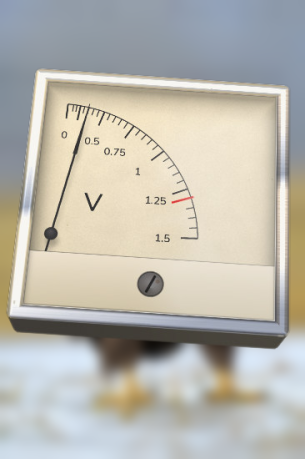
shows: value=0.35 unit=V
